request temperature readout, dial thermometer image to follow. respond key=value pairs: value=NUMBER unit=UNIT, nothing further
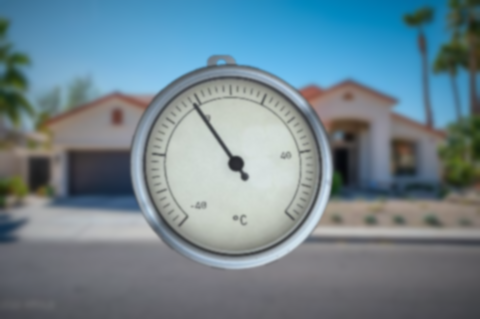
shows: value=-2 unit=°C
